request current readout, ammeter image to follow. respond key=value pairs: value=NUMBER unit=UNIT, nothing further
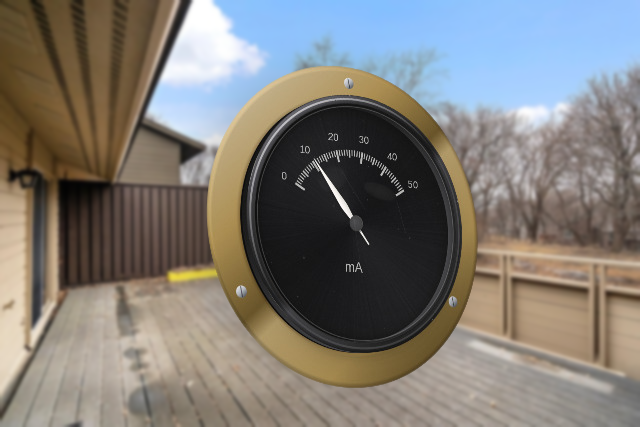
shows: value=10 unit=mA
